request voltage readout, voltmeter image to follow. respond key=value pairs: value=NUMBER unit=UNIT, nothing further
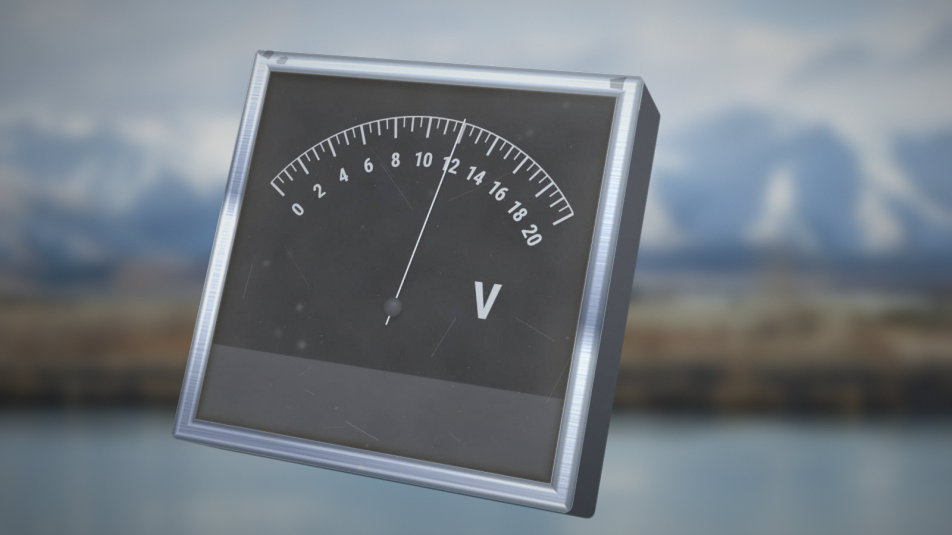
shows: value=12 unit=V
